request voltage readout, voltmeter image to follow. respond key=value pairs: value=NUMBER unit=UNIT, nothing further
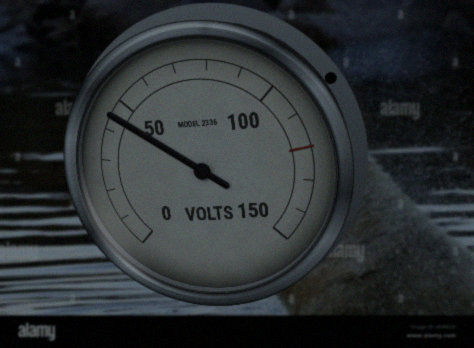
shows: value=45 unit=V
